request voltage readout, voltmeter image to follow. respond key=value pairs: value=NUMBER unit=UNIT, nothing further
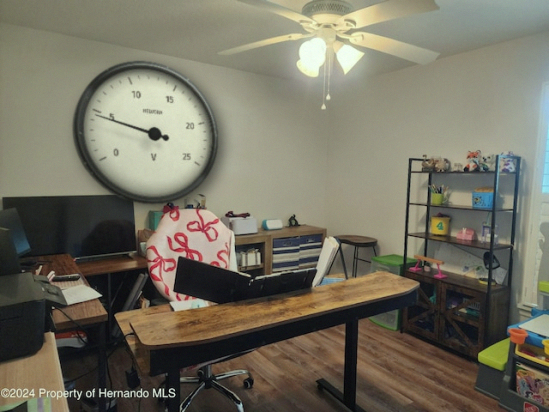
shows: value=4.5 unit=V
